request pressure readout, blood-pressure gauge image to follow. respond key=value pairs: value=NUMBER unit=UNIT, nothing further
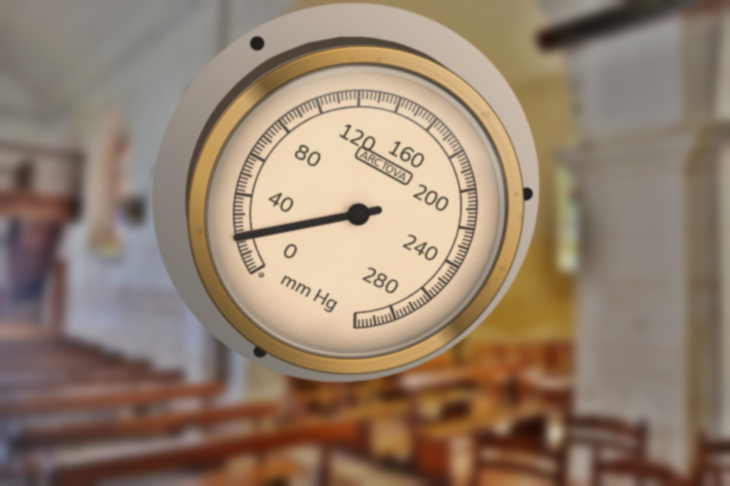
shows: value=20 unit=mmHg
